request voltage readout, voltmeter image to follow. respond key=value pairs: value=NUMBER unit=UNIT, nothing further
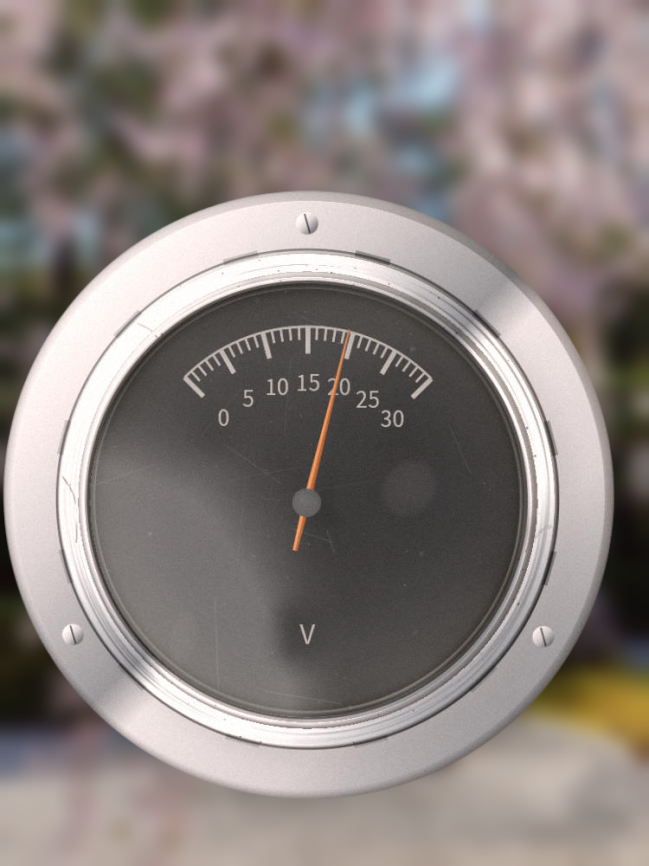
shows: value=19.5 unit=V
